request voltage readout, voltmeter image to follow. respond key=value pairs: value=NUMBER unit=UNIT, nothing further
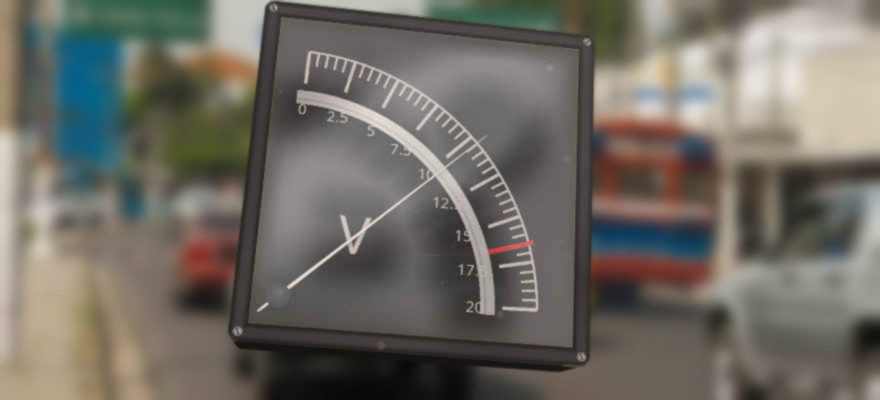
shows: value=10.5 unit=V
